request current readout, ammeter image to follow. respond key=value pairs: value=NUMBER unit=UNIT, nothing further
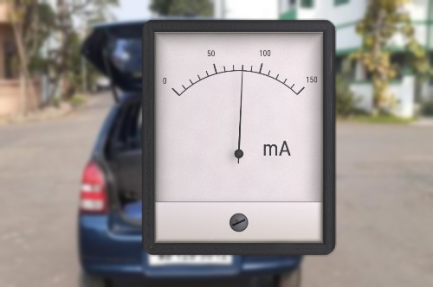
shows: value=80 unit=mA
